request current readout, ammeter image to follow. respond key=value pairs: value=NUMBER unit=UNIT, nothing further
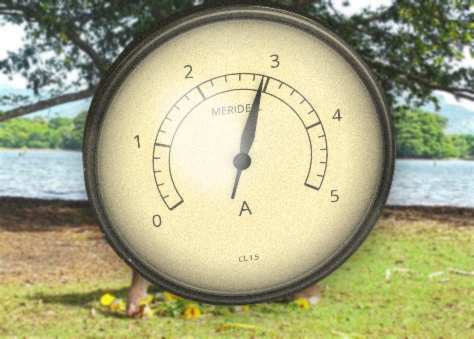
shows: value=2.9 unit=A
